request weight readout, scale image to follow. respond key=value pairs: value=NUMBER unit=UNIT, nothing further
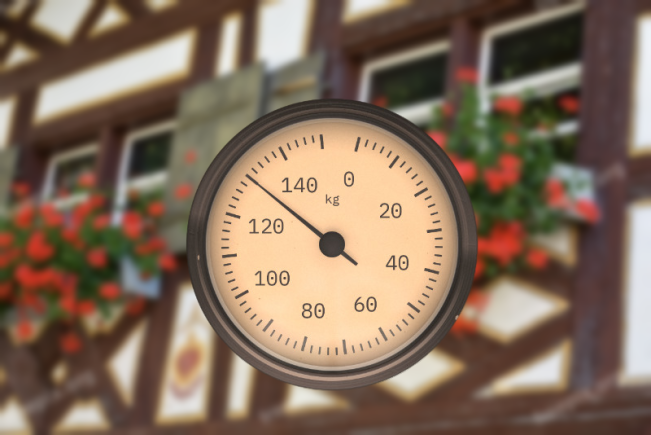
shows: value=130 unit=kg
